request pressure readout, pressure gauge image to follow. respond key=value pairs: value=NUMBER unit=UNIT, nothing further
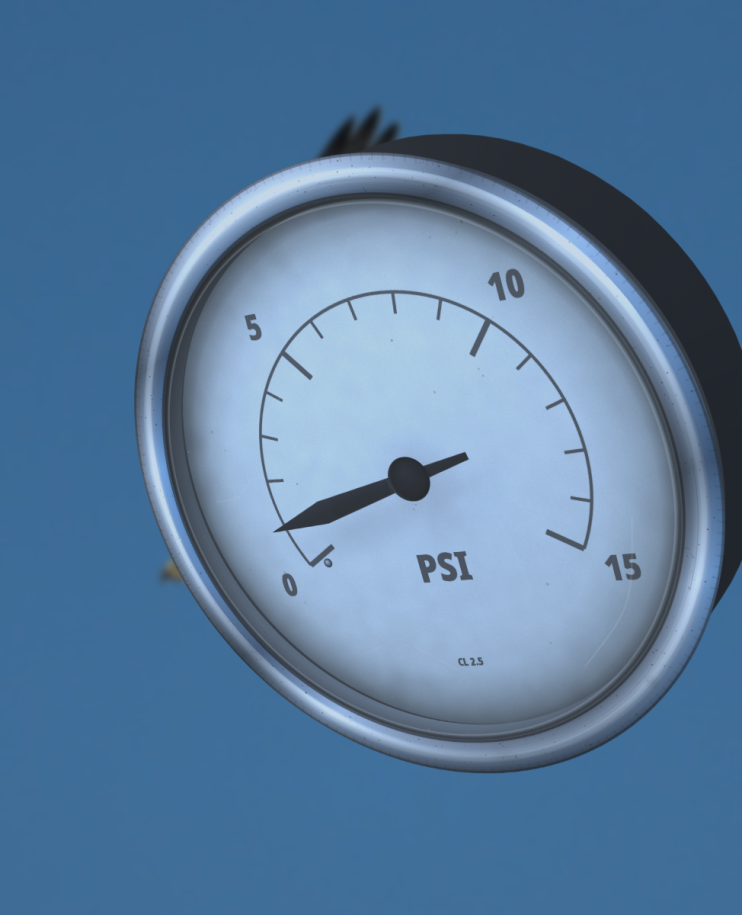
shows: value=1 unit=psi
